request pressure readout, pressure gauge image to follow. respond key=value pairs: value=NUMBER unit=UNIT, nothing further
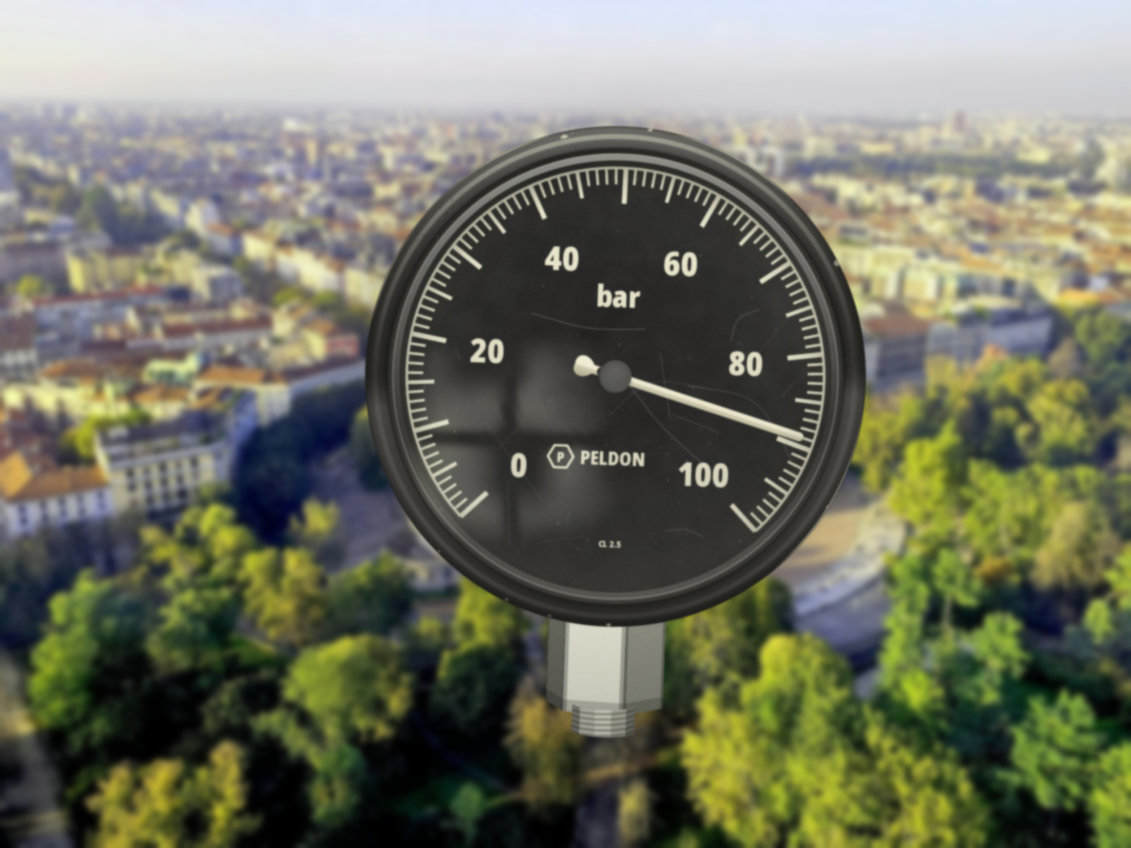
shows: value=89 unit=bar
